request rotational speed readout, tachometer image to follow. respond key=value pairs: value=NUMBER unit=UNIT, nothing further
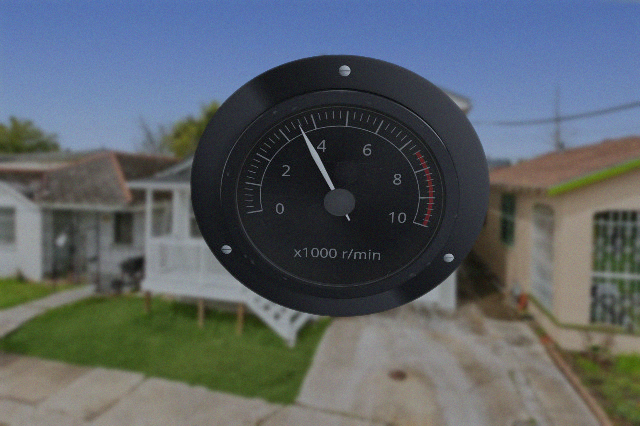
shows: value=3600 unit=rpm
